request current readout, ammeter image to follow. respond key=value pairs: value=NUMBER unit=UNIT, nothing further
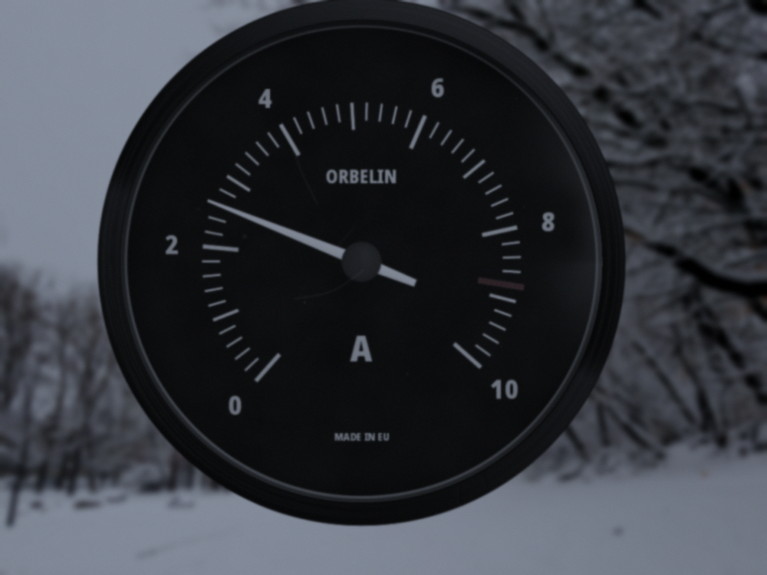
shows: value=2.6 unit=A
